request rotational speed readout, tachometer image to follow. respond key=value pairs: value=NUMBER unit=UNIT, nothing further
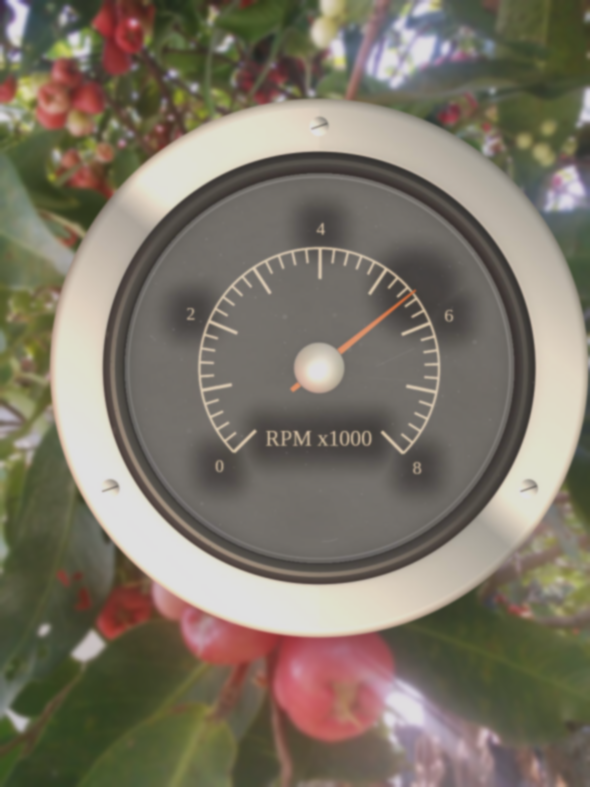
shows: value=5500 unit=rpm
